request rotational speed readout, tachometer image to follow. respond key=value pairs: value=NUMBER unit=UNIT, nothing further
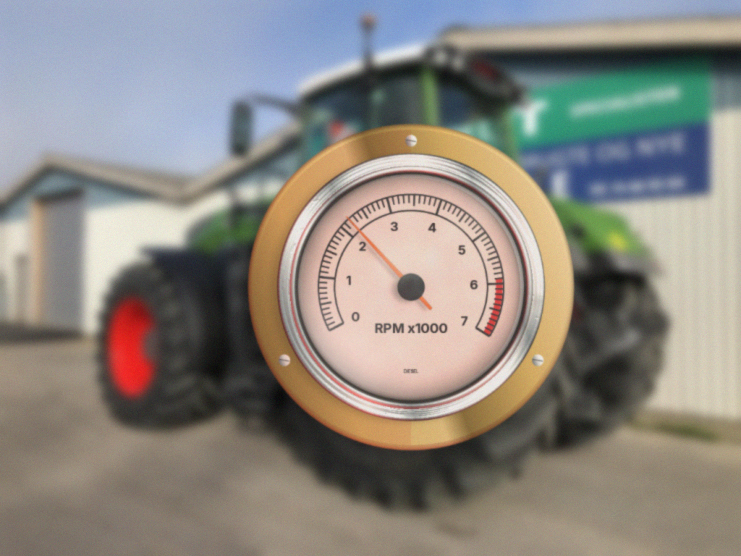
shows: value=2200 unit=rpm
